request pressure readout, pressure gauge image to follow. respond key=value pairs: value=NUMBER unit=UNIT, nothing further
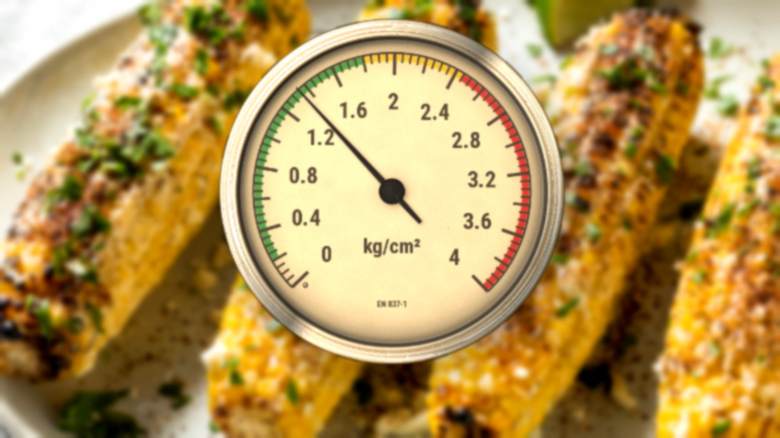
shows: value=1.35 unit=kg/cm²
